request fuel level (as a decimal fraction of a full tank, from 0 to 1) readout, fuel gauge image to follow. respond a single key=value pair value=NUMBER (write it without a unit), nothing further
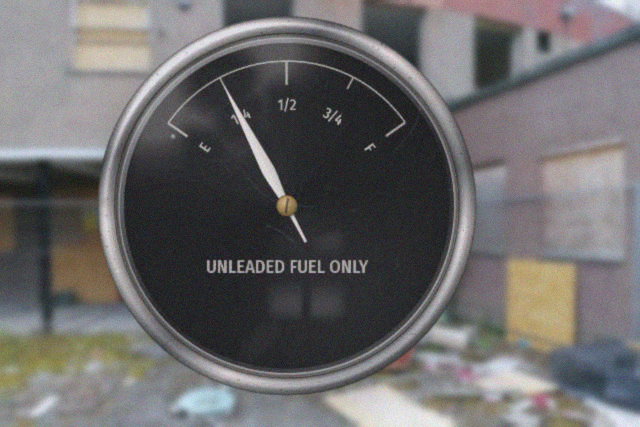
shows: value=0.25
